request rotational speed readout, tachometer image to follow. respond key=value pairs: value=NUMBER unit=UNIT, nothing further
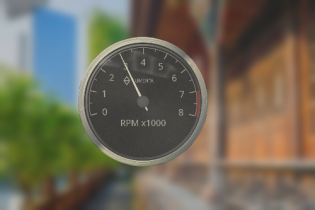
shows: value=3000 unit=rpm
